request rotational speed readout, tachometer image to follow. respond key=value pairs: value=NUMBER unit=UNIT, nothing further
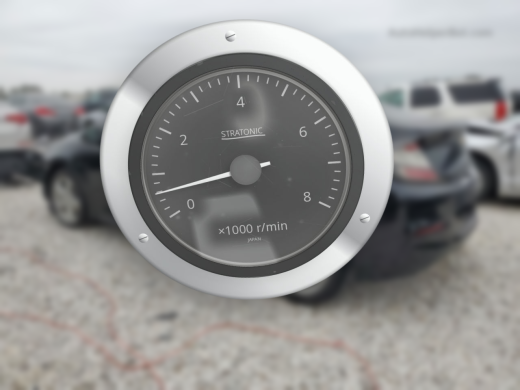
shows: value=600 unit=rpm
